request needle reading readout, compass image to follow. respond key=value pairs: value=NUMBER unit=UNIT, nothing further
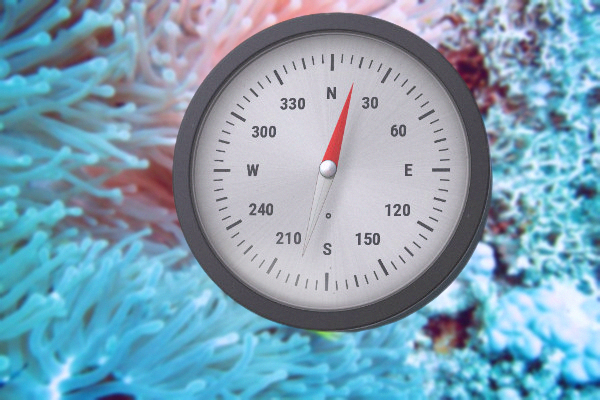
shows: value=15 unit=°
